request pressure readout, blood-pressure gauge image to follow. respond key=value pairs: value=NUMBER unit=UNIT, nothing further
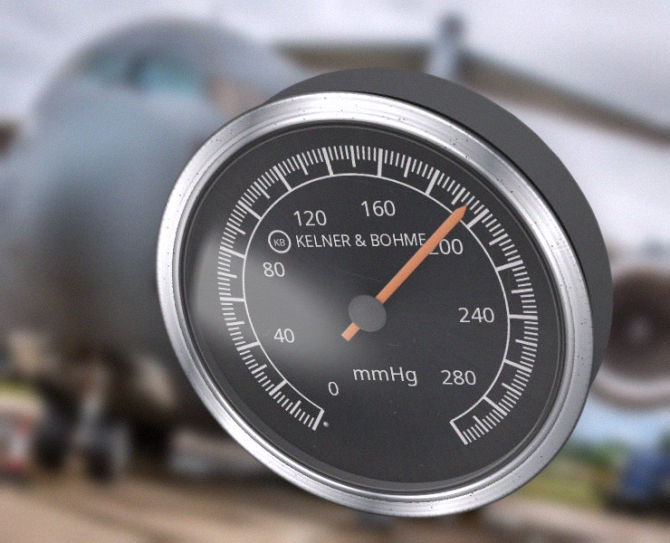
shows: value=194 unit=mmHg
